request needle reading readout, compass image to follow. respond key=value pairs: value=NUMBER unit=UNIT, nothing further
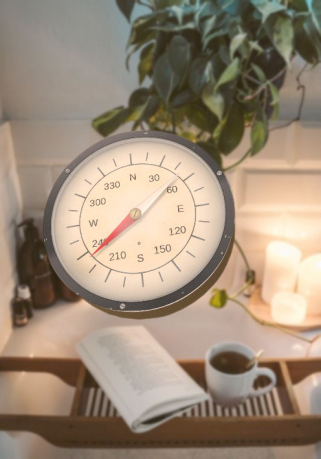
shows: value=232.5 unit=°
